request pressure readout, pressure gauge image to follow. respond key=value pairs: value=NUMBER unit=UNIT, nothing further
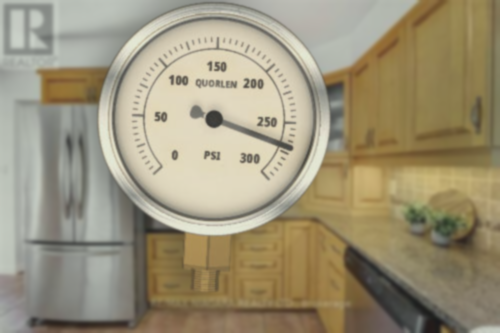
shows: value=270 unit=psi
